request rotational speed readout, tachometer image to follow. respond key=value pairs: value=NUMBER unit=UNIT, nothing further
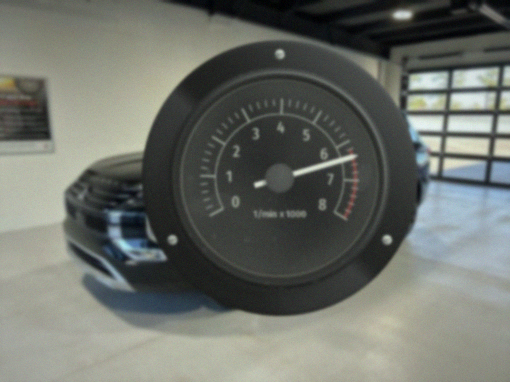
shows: value=6400 unit=rpm
